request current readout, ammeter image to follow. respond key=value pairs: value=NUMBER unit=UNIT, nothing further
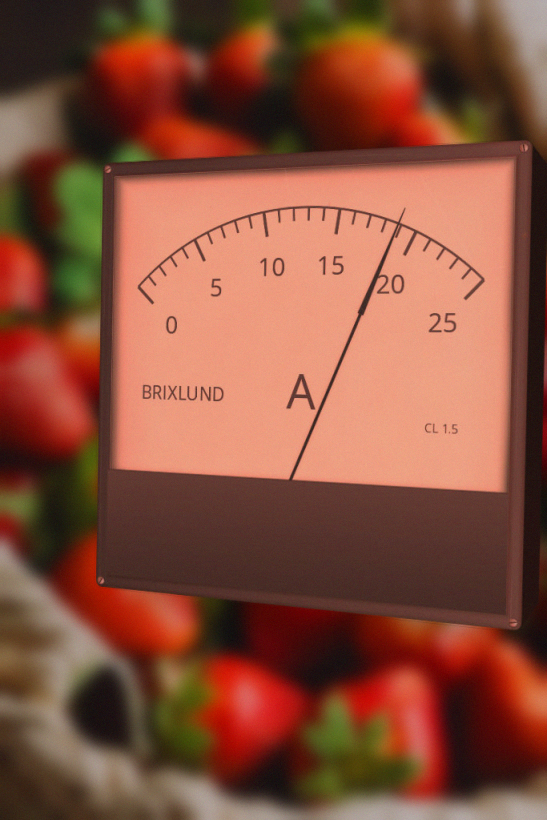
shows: value=19 unit=A
